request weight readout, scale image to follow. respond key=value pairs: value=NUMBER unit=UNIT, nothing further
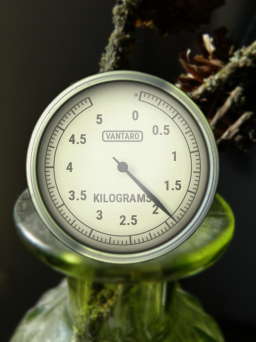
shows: value=1.9 unit=kg
